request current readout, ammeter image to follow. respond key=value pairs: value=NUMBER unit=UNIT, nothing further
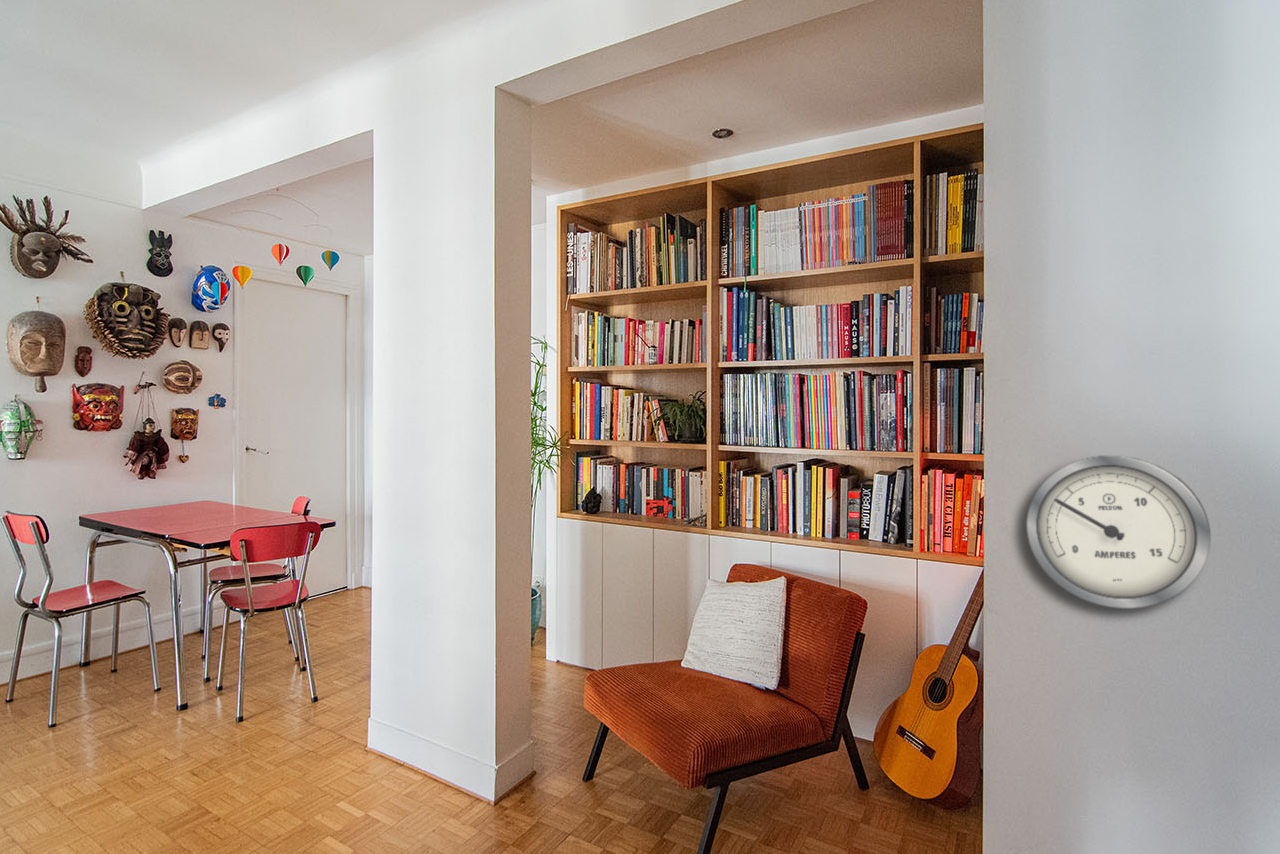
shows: value=4 unit=A
